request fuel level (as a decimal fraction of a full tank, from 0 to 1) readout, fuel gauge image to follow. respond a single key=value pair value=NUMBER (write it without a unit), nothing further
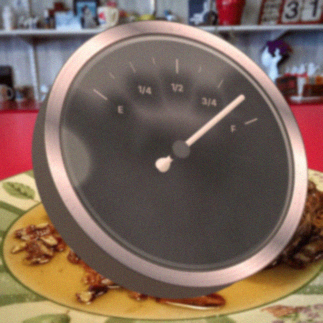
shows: value=0.875
